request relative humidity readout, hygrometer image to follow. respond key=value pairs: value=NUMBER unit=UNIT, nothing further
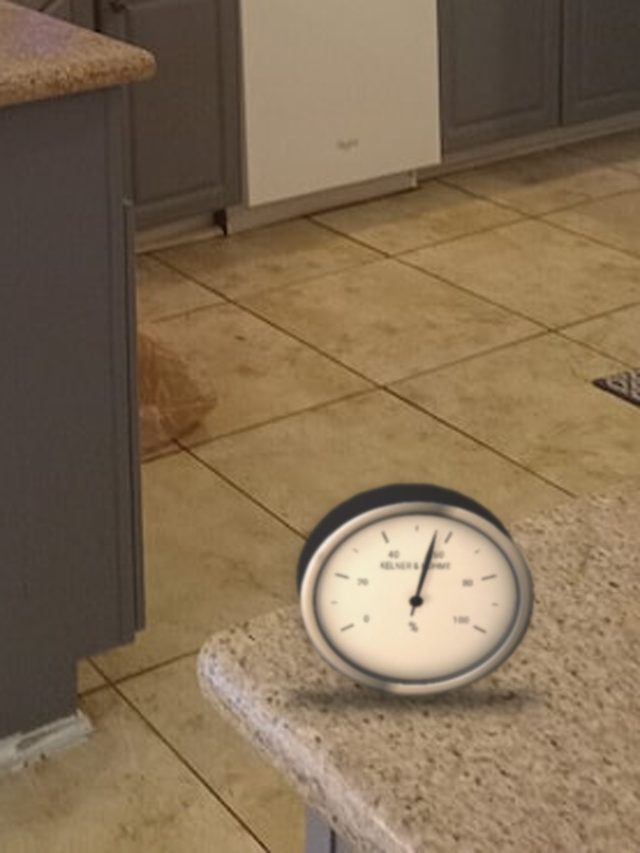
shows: value=55 unit=%
